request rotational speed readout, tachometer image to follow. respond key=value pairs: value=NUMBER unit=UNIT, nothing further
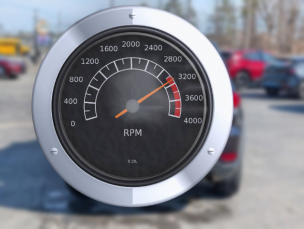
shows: value=3100 unit=rpm
